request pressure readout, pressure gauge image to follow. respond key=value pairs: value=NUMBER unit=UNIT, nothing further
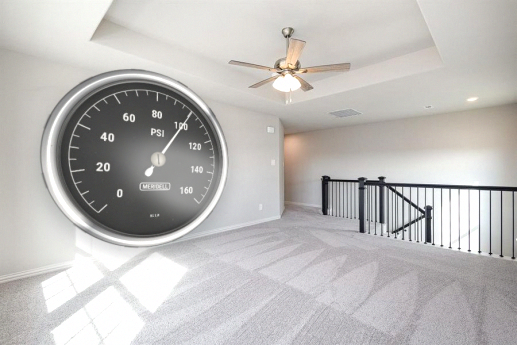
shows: value=100 unit=psi
